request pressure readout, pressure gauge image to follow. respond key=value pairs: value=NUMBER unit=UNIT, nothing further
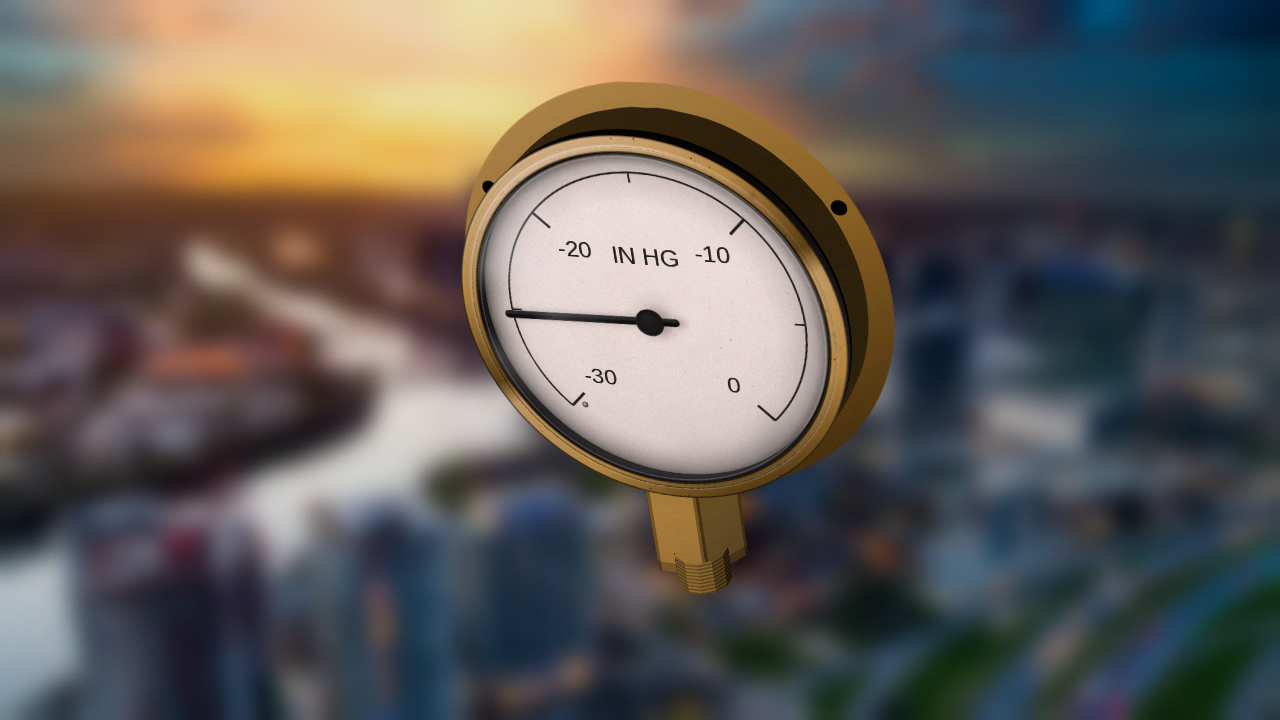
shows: value=-25 unit=inHg
